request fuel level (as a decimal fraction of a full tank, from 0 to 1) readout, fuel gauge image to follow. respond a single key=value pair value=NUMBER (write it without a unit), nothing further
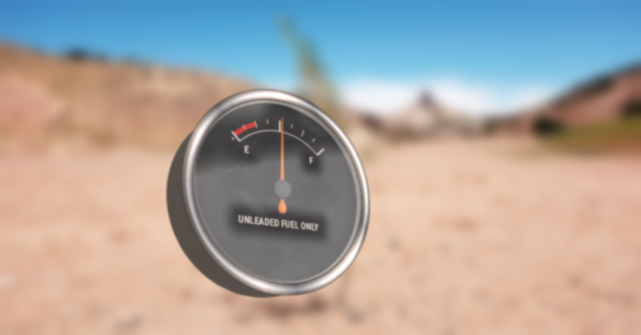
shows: value=0.5
